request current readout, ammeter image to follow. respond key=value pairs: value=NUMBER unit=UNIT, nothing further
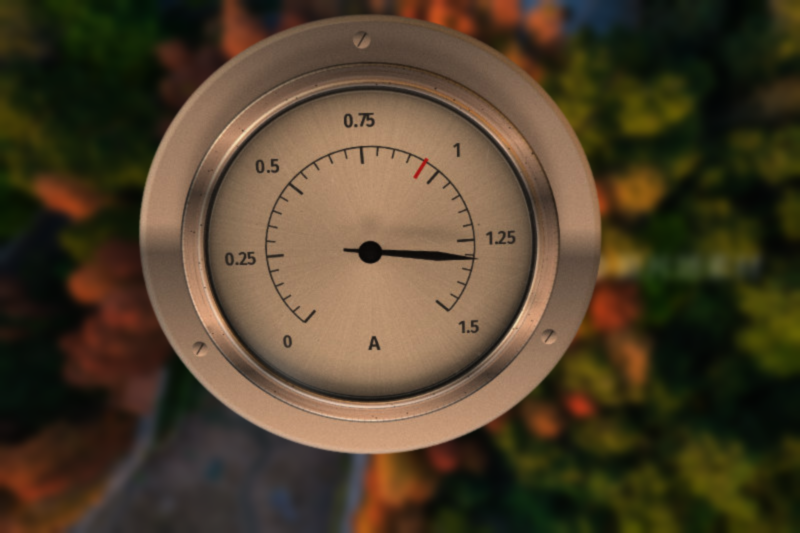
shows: value=1.3 unit=A
